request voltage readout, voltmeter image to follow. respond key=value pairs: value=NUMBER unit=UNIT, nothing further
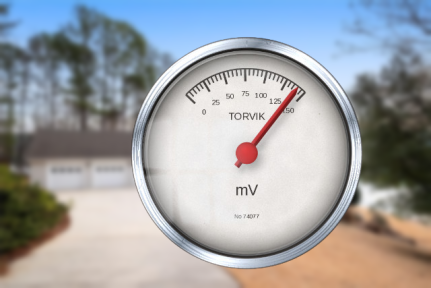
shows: value=140 unit=mV
